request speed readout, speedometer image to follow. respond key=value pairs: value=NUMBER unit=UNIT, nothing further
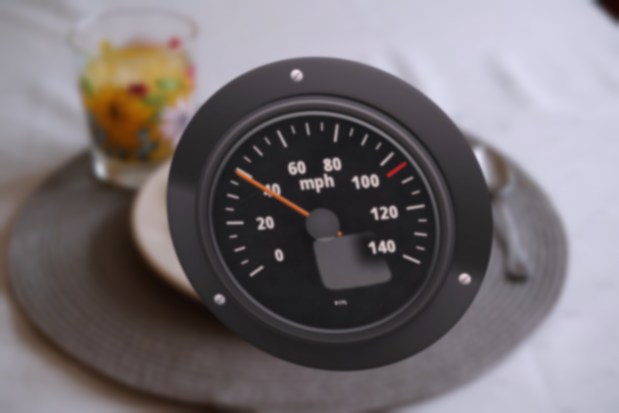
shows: value=40 unit=mph
